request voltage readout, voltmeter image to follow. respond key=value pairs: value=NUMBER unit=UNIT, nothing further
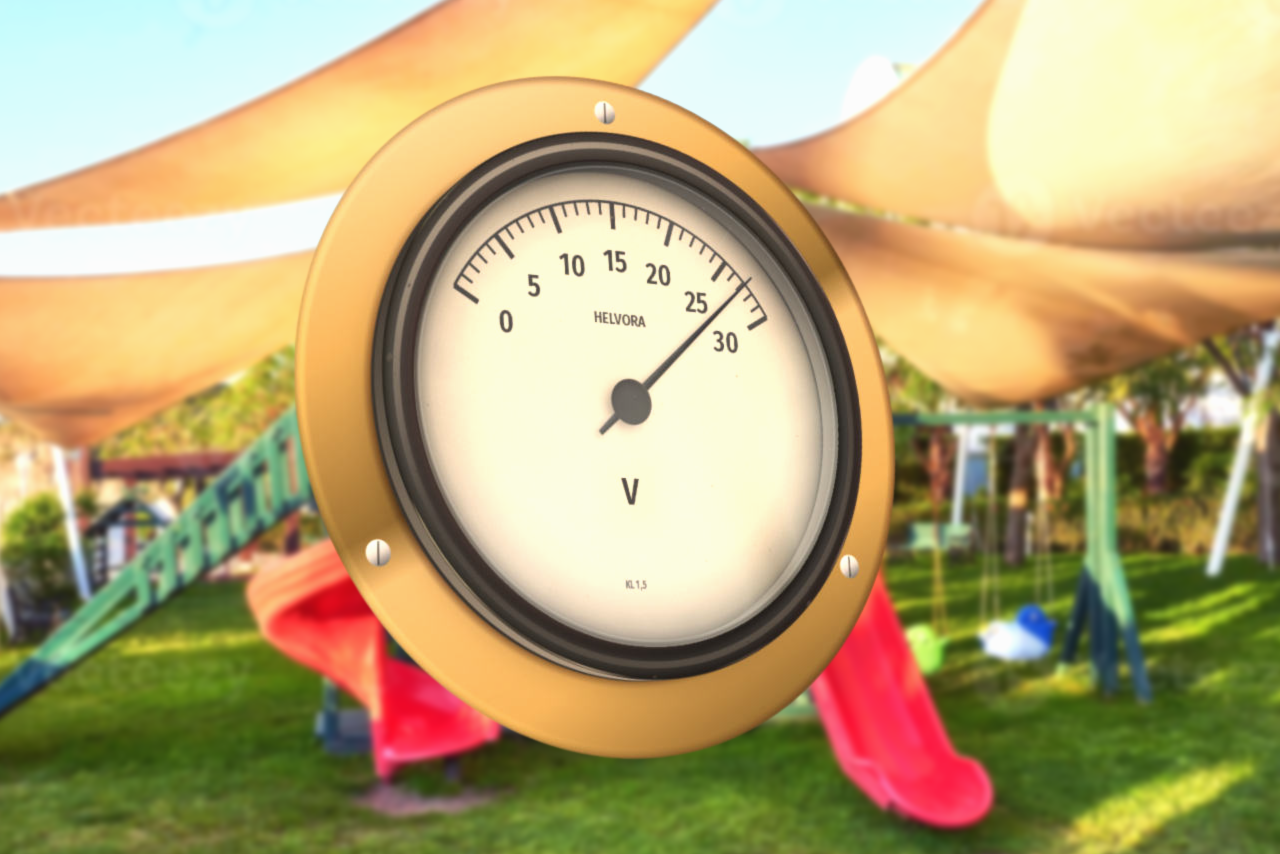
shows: value=27 unit=V
